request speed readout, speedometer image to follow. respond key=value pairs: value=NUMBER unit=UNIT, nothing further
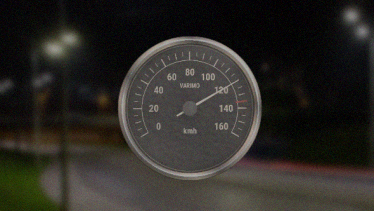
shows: value=120 unit=km/h
